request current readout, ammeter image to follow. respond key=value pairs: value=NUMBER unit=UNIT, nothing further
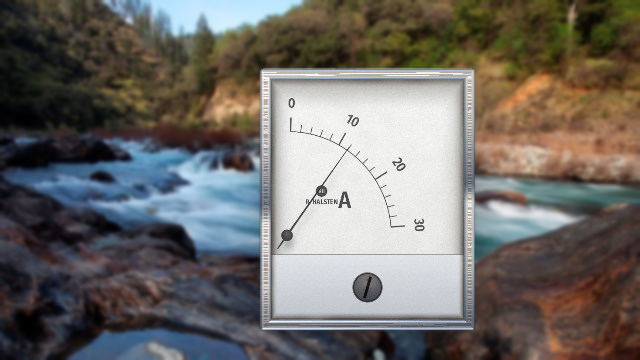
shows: value=12 unit=A
